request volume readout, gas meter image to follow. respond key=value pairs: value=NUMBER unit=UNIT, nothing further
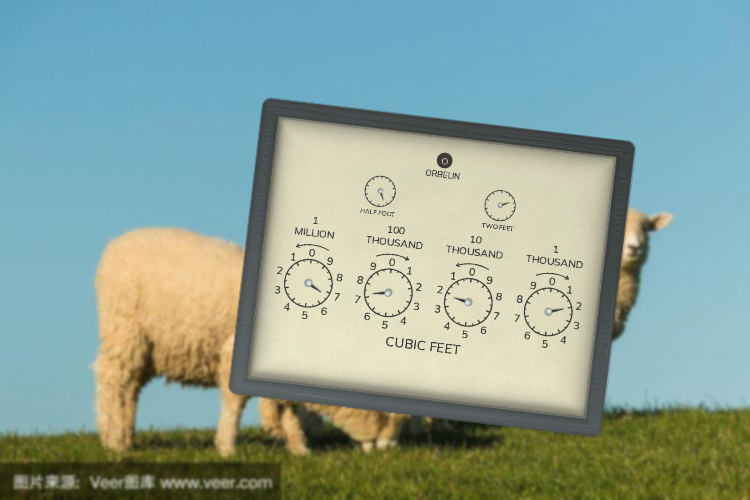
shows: value=672200 unit=ft³
